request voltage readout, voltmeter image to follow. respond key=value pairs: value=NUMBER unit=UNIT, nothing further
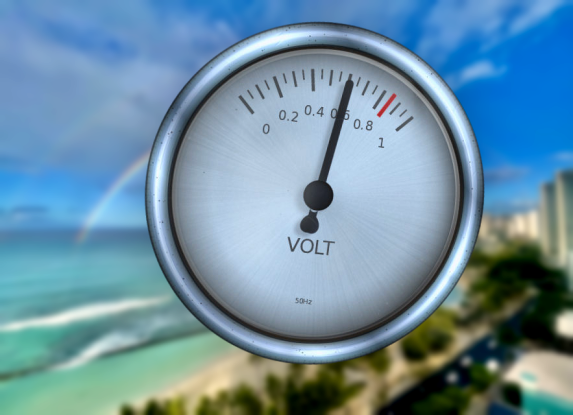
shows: value=0.6 unit=V
